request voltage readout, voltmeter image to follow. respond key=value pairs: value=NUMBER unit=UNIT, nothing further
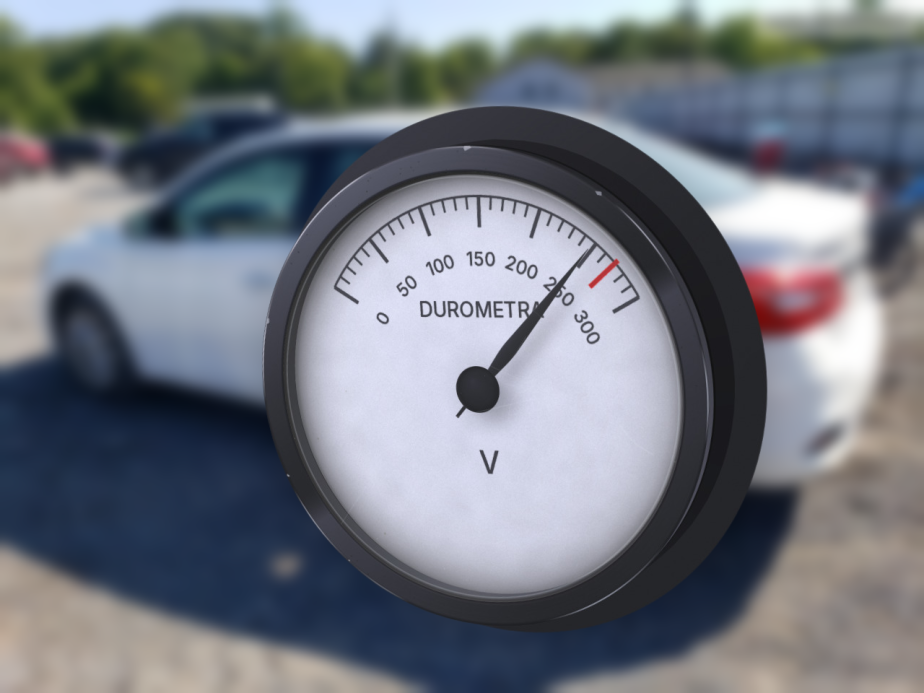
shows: value=250 unit=V
